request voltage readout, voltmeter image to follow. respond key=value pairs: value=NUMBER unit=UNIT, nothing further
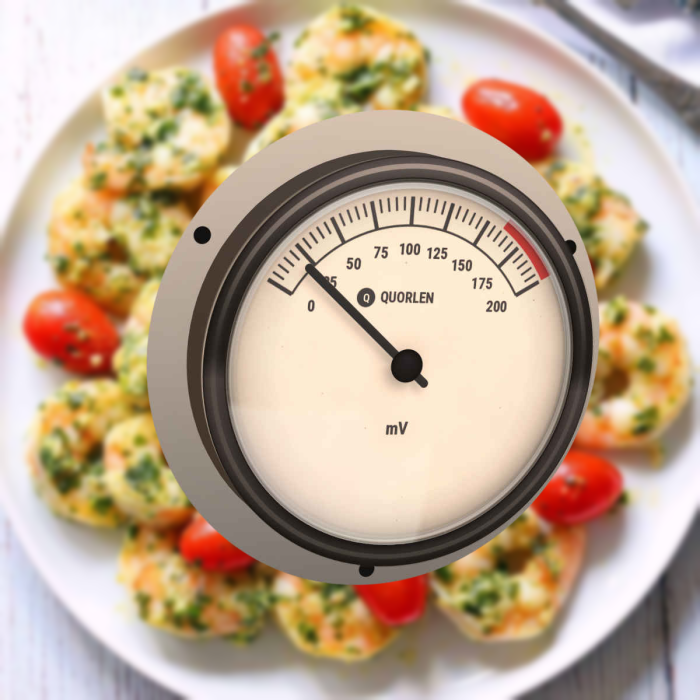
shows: value=20 unit=mV
